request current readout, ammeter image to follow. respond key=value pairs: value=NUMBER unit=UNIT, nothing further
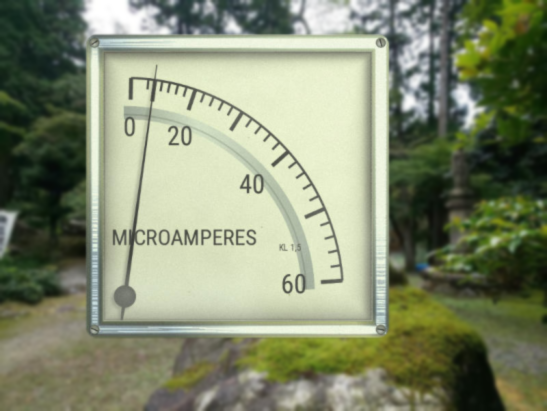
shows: value=10 unit=µA
